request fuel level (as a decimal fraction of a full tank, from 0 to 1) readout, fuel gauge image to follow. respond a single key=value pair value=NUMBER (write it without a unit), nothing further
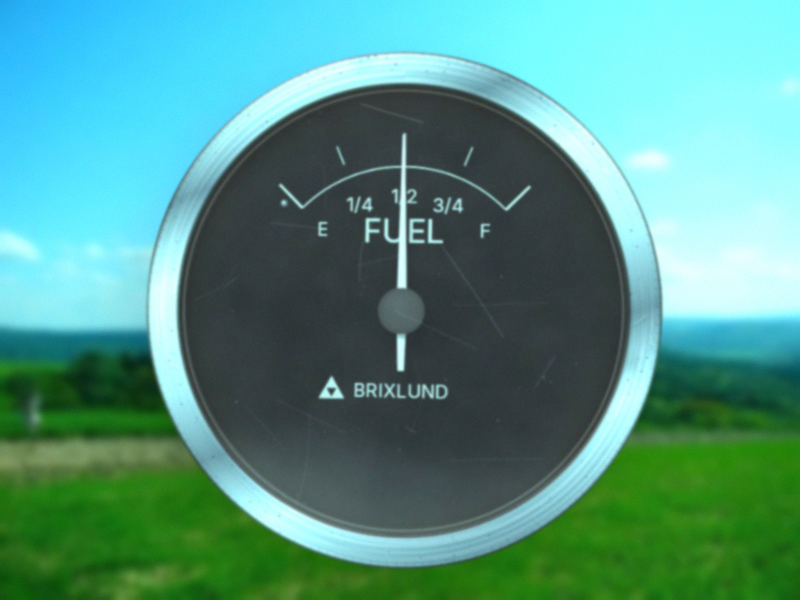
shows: value=0.5
